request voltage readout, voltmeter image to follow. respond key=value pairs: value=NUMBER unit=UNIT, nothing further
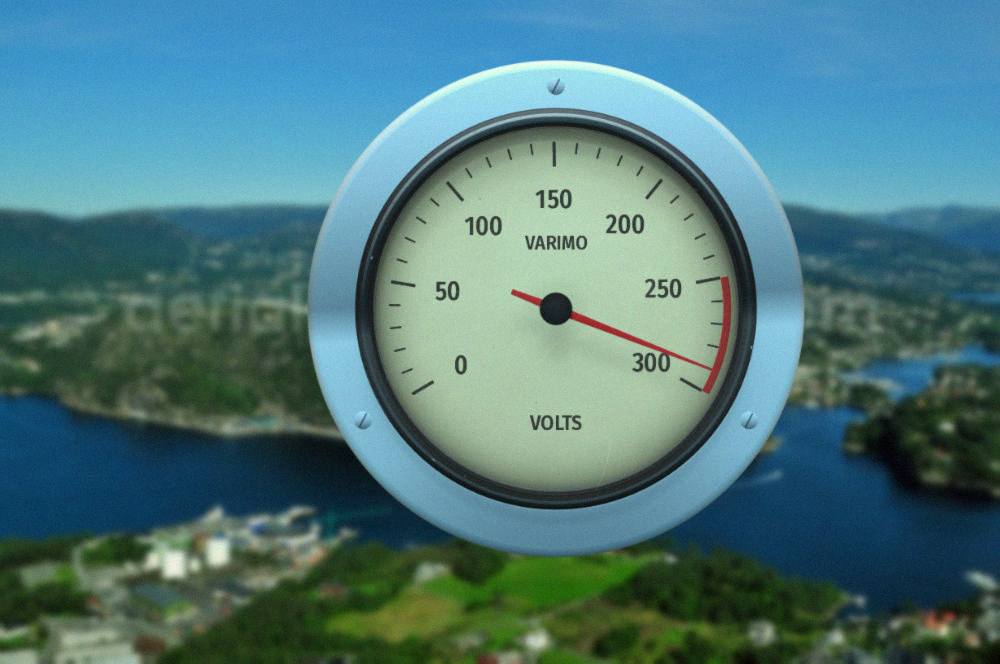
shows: value=290 unit=V
